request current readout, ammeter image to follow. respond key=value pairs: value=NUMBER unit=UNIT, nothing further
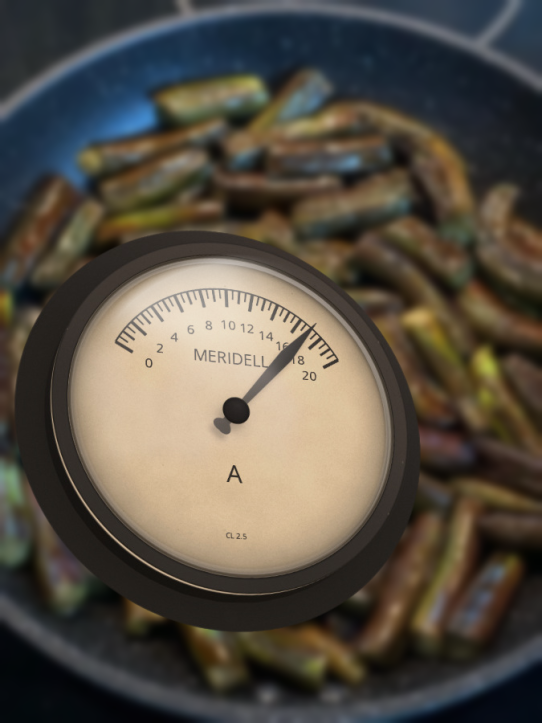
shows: value=17 unit=A
